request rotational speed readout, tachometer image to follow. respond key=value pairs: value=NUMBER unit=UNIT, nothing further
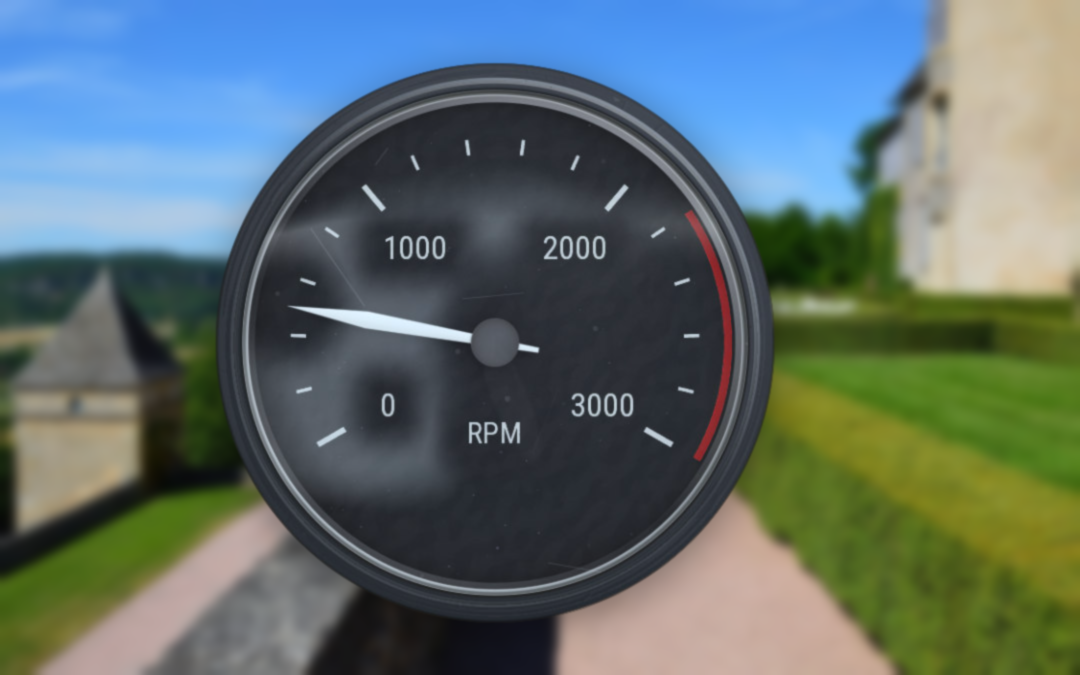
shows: value=500 unit=rpm
